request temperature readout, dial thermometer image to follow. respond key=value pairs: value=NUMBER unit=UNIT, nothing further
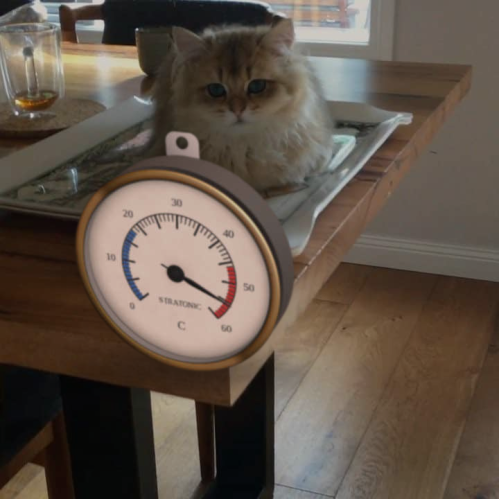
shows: value=55 unit=°C
